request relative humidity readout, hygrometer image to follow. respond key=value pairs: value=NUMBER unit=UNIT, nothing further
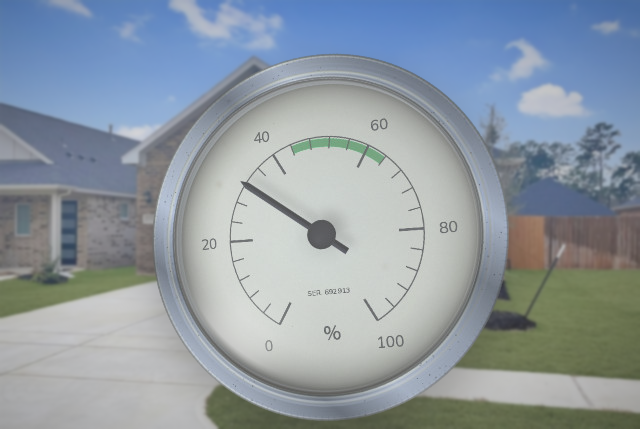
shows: value=32 unit=%
